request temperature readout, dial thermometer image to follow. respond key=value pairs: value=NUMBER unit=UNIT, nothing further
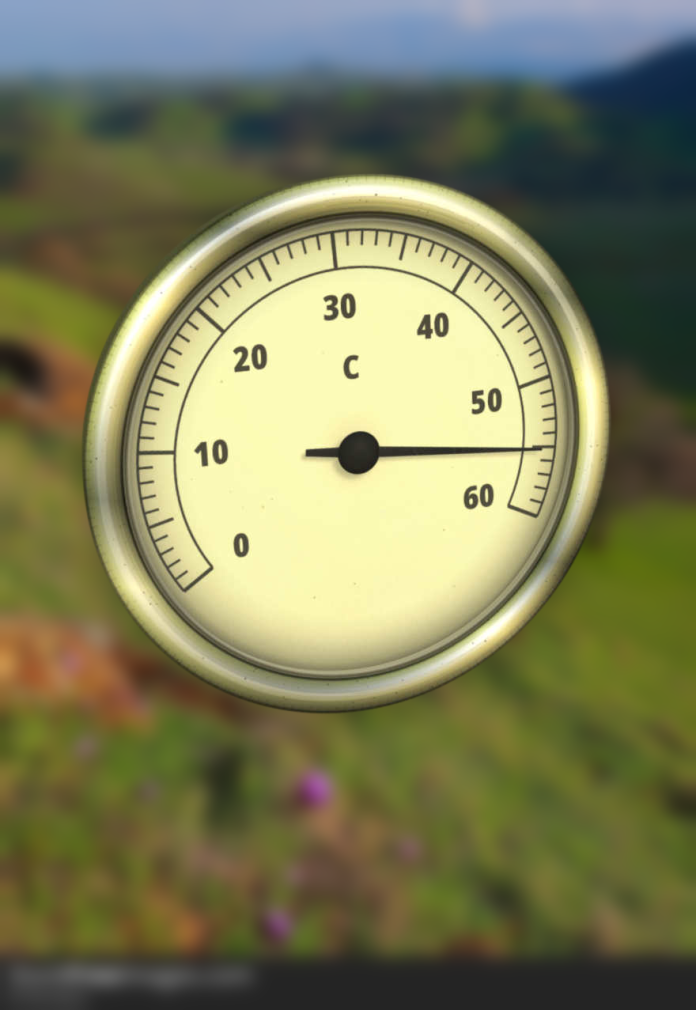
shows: value=55 unit=°C
